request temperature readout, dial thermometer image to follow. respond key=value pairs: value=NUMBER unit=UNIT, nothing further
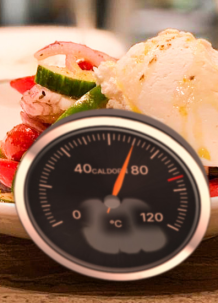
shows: value=70 unit=°C
